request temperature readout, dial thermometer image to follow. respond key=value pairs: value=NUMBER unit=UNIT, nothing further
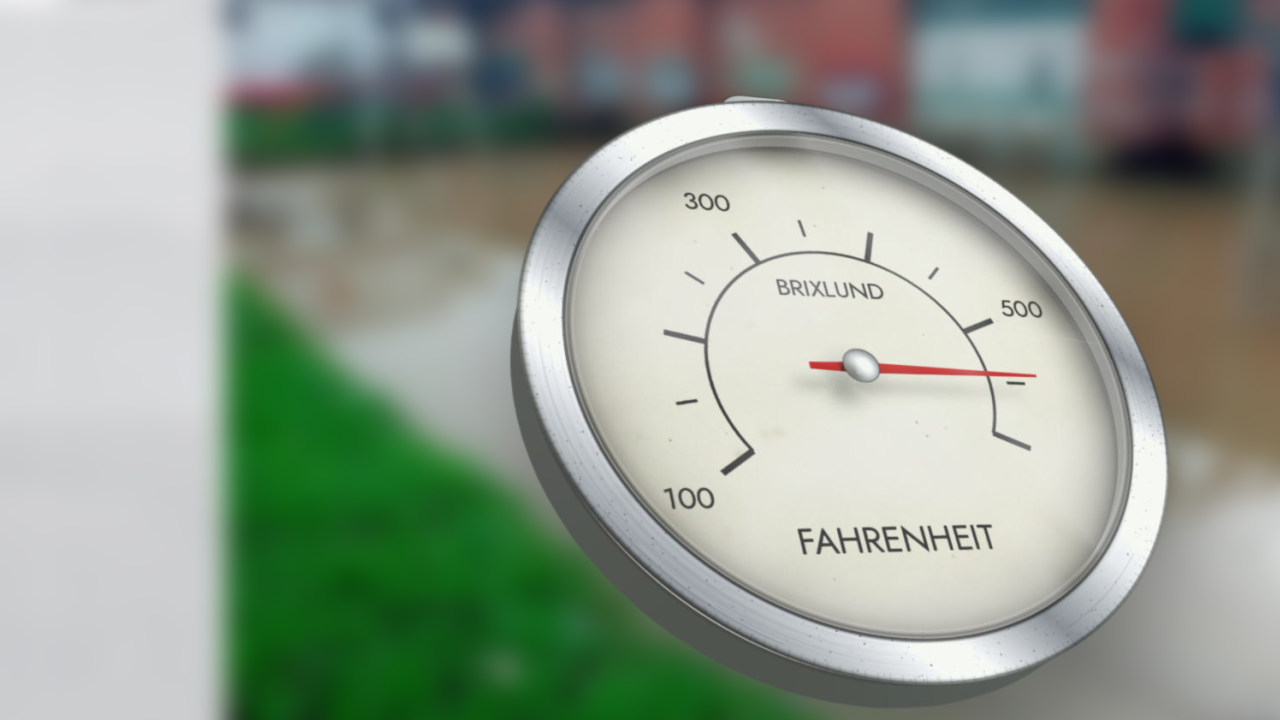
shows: value=550 unit=°F
